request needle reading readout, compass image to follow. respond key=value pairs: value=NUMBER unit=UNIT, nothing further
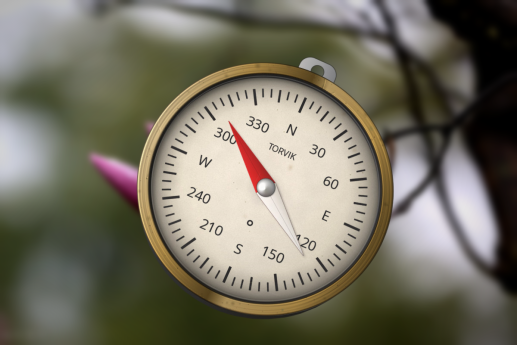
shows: value=307.5 unit=°
